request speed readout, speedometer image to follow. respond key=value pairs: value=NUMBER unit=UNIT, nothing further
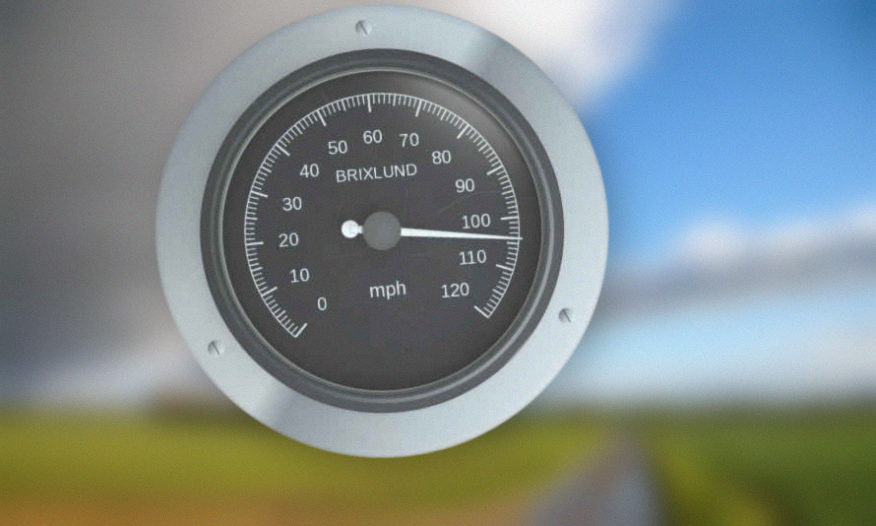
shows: value=104 unit=mph
